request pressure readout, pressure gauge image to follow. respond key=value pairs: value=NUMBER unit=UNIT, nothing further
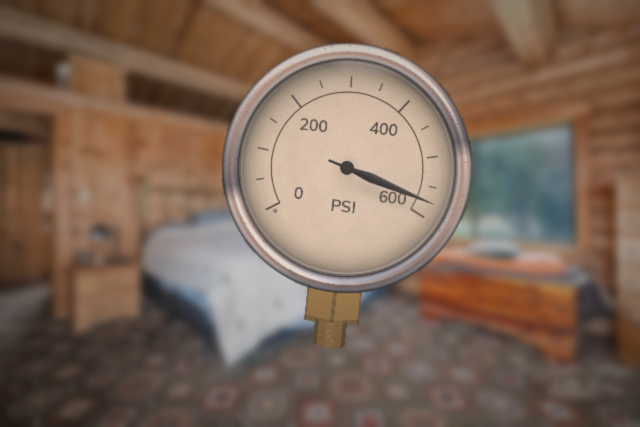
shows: value=575 unit=psi
